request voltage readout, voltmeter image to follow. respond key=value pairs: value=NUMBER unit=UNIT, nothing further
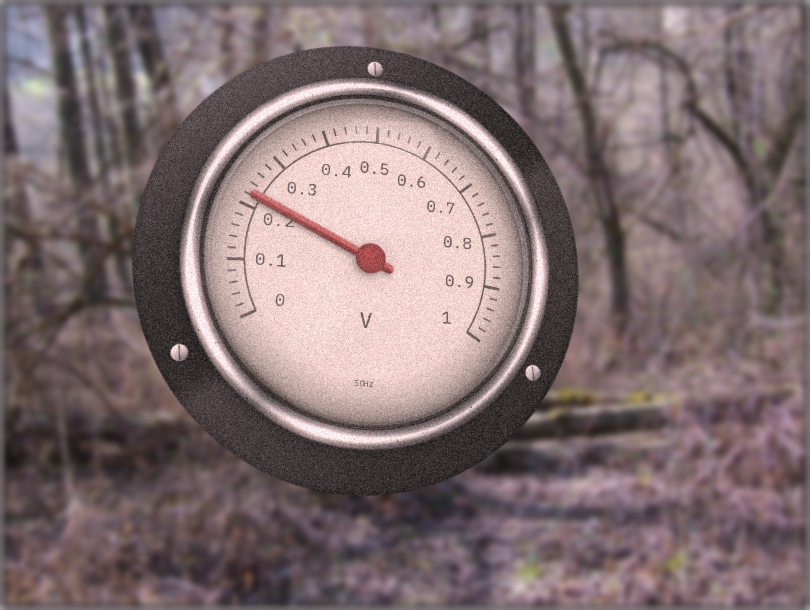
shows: value=0.22 unit=V
